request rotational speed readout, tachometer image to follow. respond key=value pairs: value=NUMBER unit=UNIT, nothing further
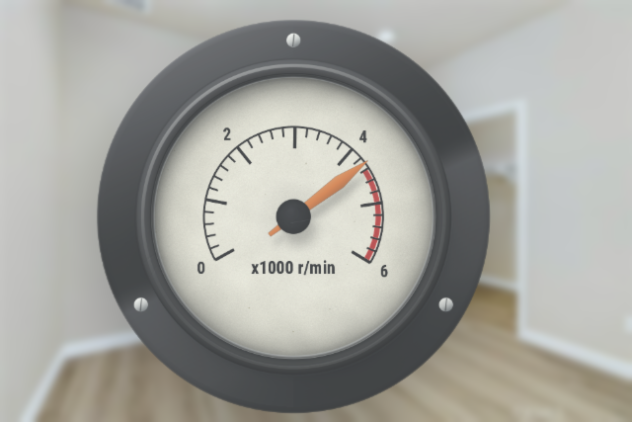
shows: value=4300 unit=rpm
